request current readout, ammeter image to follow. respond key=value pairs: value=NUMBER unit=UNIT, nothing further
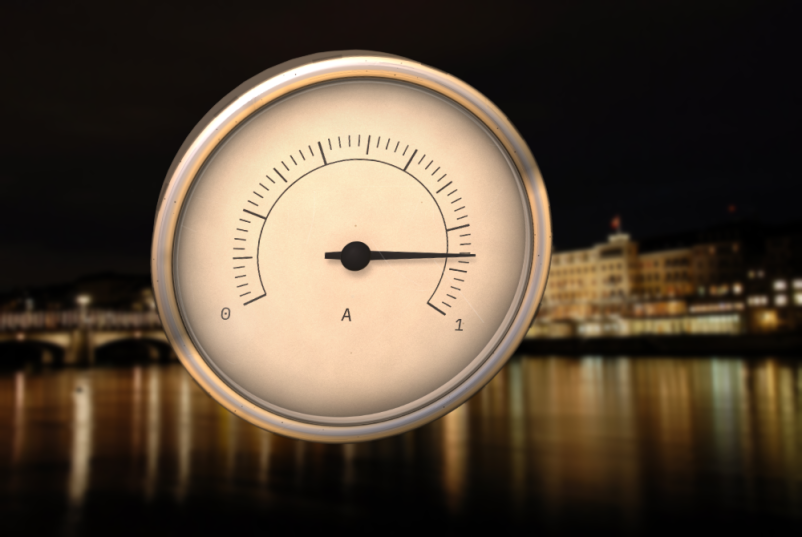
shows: value=0.86 unit=A
